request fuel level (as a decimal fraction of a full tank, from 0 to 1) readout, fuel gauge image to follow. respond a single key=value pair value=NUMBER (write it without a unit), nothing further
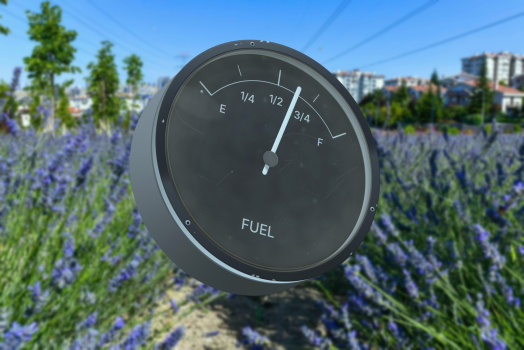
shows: value=0.625
